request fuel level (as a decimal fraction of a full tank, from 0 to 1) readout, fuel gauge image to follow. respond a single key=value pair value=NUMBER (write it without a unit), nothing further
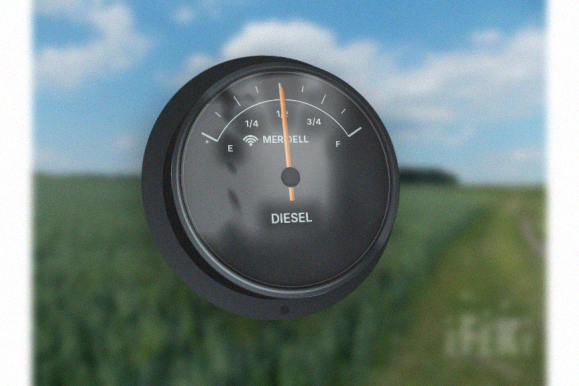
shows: value=0.5
